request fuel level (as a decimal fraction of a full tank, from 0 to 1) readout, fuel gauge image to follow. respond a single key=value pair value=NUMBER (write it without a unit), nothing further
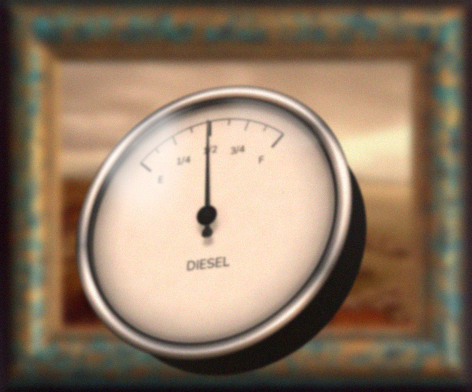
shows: value=0.5
